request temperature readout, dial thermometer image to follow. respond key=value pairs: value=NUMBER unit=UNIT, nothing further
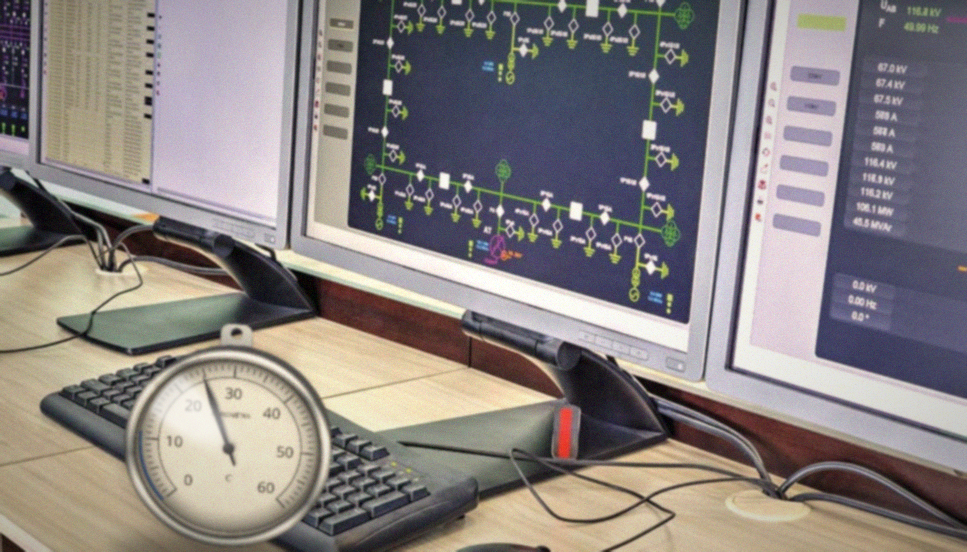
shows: value=25 unit=°C
